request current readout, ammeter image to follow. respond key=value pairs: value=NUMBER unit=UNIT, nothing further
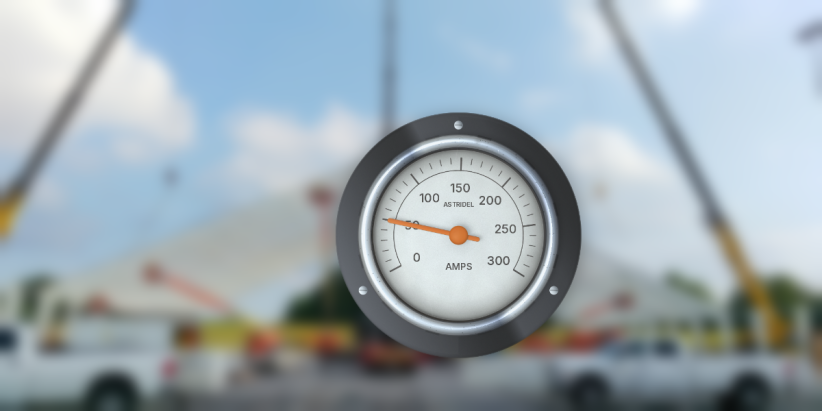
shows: value=50 unit=A
